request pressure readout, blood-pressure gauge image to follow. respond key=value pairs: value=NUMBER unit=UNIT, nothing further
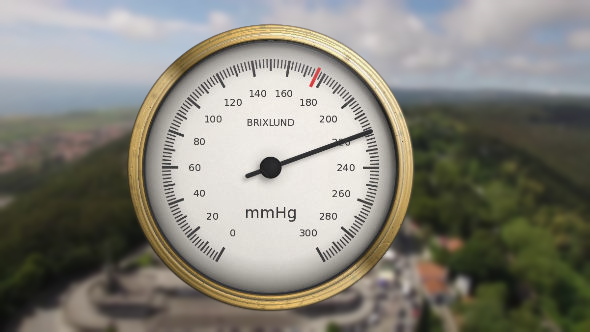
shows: value=220 unit=mmHg
